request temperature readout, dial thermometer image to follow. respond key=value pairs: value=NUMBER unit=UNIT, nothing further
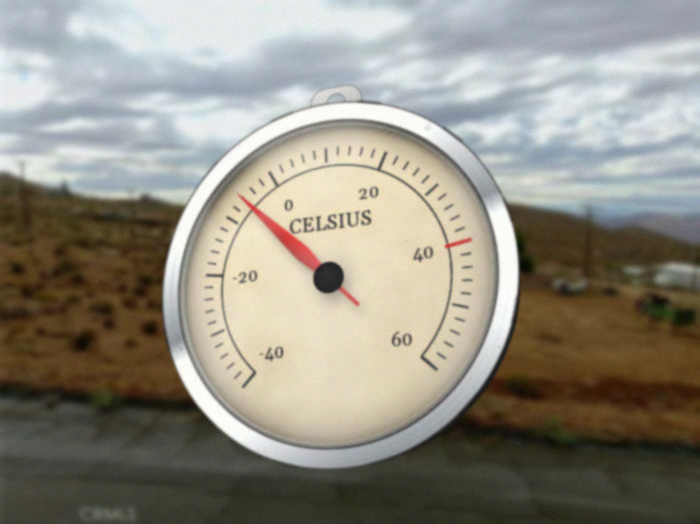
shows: value=-6 unit=°C
